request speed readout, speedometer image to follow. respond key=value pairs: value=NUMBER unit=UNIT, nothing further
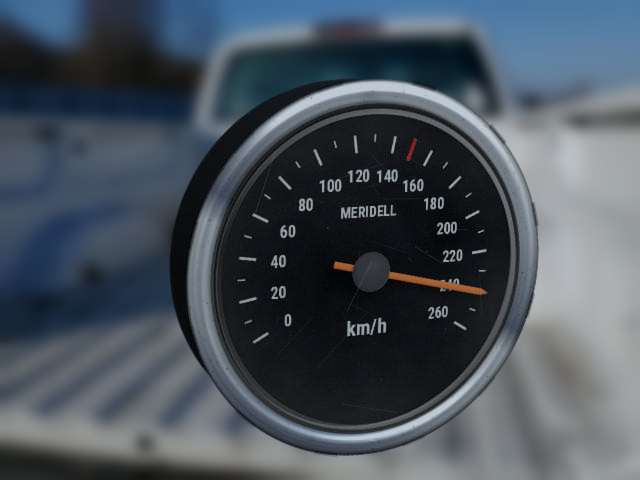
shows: value=240 unit=km/h
